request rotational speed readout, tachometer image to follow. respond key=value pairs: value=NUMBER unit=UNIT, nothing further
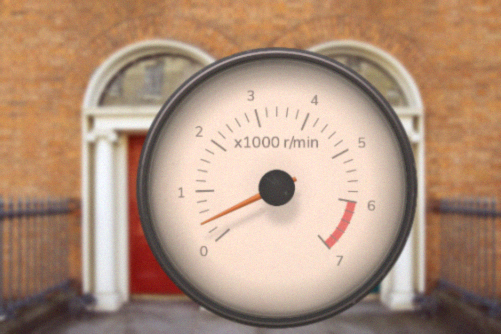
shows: value=400 unit=rpm
